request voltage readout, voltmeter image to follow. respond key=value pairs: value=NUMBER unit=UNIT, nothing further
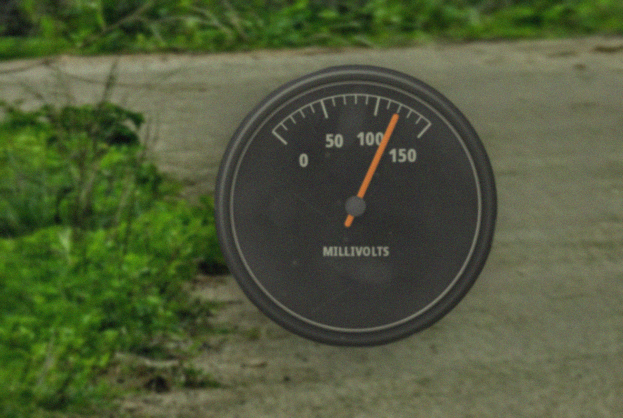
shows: value=120 unit=mV
